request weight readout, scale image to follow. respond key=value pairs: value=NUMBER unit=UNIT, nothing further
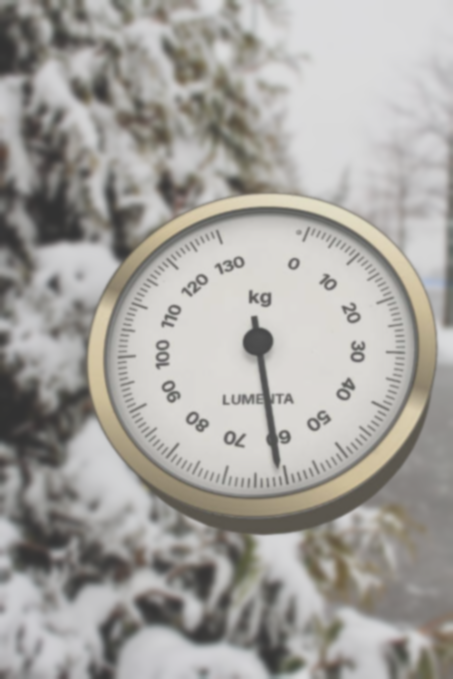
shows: value=61 unit=kg
